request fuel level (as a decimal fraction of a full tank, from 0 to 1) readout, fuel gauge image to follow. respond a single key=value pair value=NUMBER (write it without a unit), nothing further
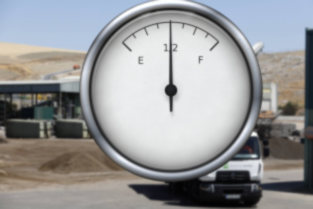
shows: value=0.5
